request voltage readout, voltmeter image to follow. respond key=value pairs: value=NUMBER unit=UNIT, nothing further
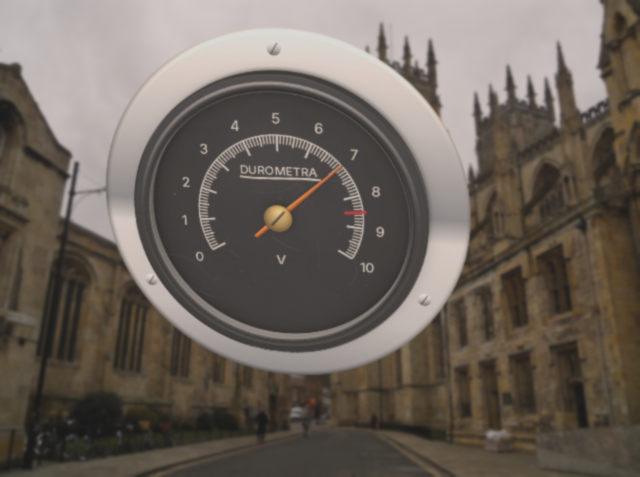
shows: value=7 unit=V
